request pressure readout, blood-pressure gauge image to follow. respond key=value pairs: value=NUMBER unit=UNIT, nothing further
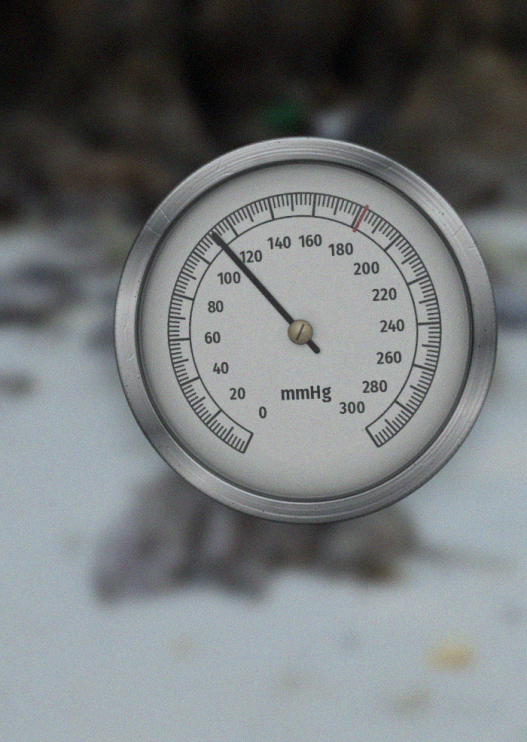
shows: value=112 unit=mmHg
